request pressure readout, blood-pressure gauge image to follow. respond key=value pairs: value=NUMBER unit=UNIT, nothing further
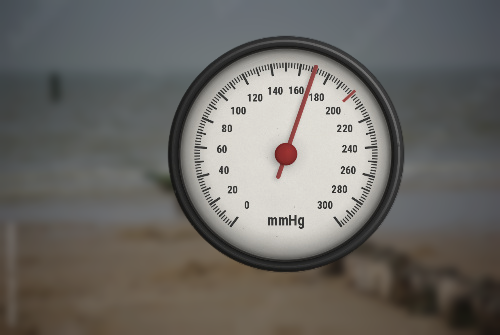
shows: value=170 unit=mmHg
